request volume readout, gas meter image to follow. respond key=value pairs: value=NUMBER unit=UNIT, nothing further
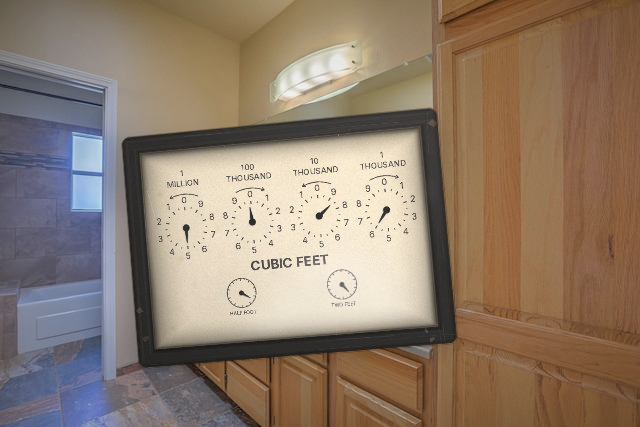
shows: value=498600 unit=ft³
